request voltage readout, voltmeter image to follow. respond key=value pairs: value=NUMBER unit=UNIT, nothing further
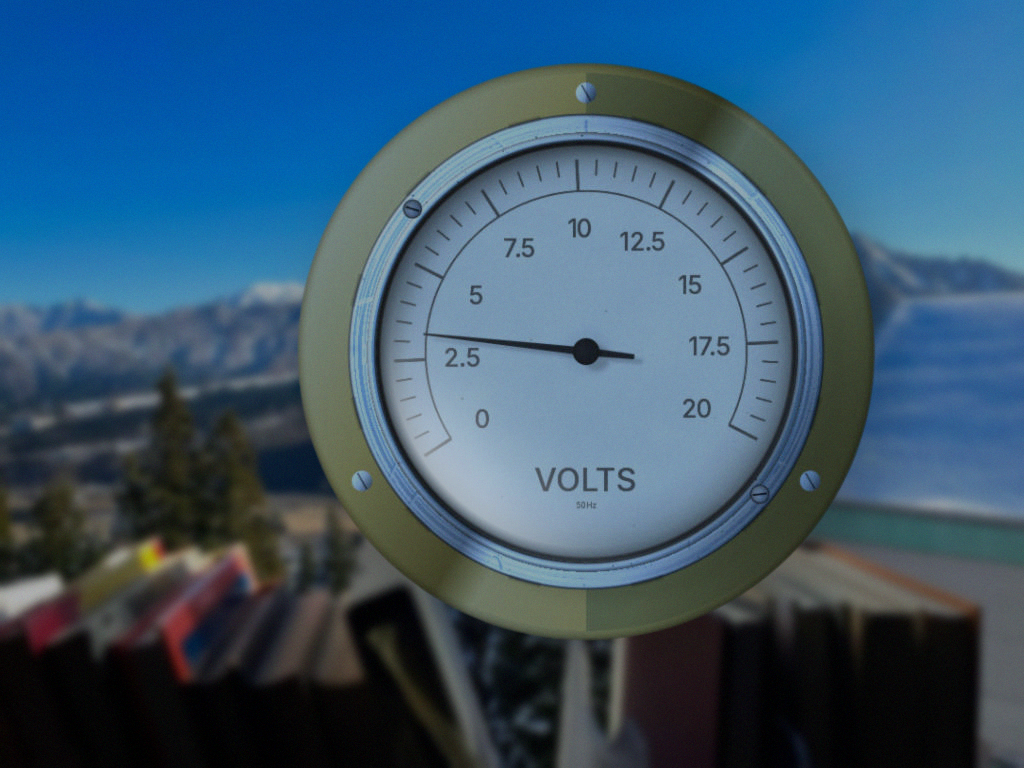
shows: value=3.25 unit=V
